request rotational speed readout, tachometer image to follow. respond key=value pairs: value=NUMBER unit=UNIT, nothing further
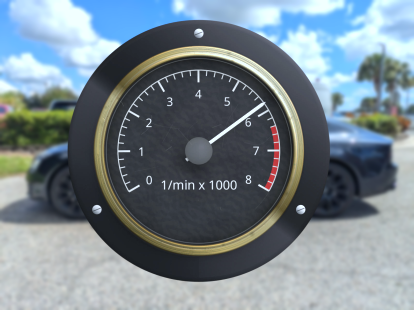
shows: value=5800 unit=rpm
